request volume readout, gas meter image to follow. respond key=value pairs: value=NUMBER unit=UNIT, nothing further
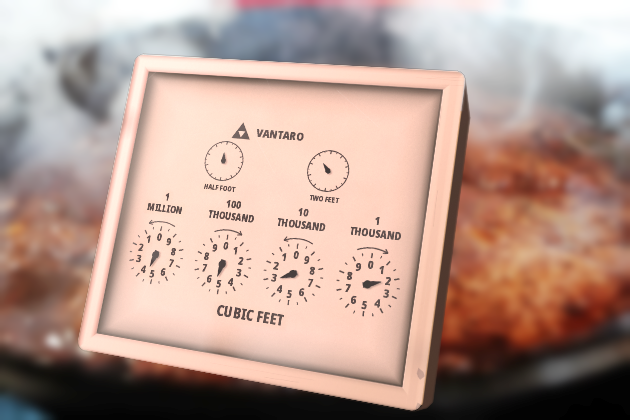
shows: value=453200 unit=ft³
